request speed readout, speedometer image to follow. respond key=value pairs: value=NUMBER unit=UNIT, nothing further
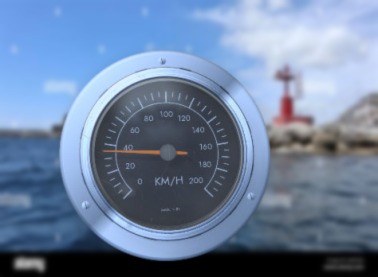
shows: value=35 unit=km/h
